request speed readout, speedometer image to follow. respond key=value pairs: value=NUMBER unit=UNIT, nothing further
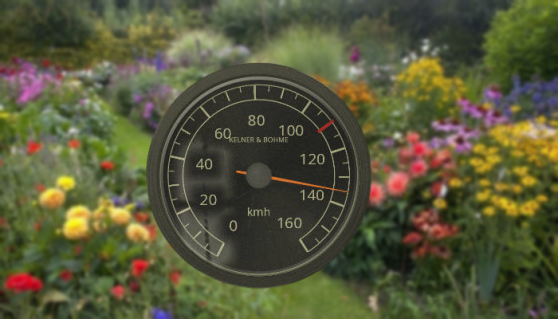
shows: value=135 unit=km/h
